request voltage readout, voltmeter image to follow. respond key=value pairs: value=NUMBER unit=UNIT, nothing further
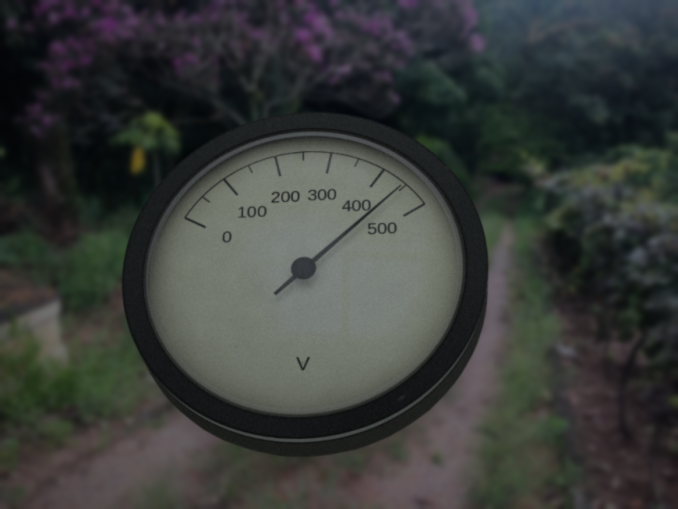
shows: value=450 unit=V
